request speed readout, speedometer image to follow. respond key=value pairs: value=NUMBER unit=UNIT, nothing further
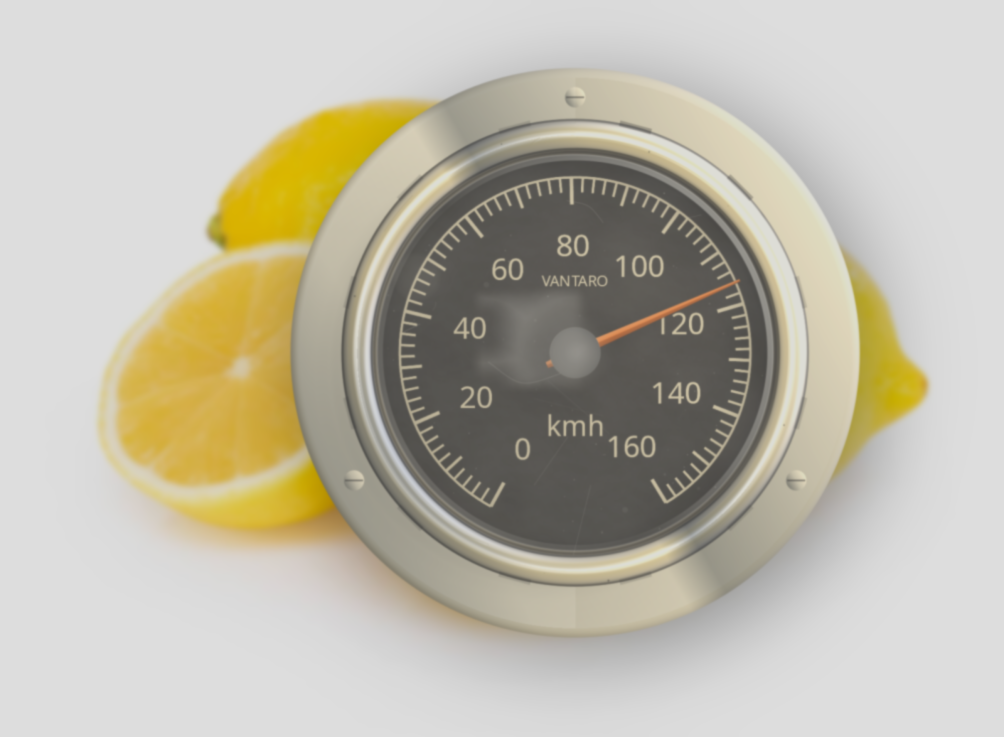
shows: value=116 unit=km/h
